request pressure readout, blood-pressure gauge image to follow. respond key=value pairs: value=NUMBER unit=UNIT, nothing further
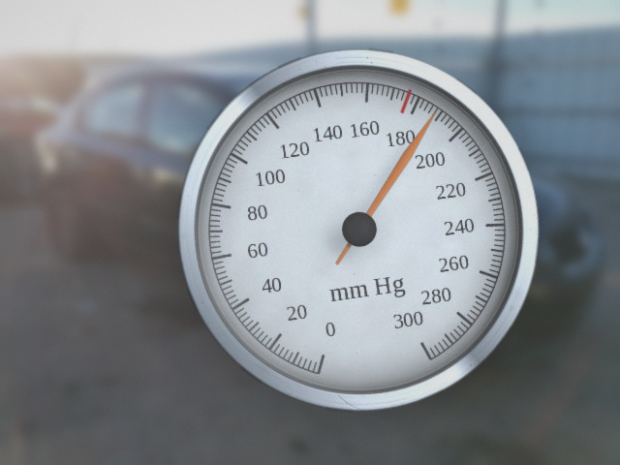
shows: value=188 unit=mmHg
